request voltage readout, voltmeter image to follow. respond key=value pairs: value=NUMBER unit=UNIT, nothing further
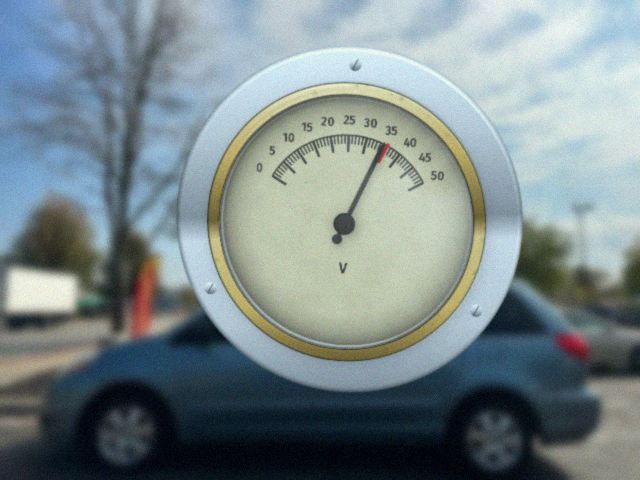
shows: value=35 unit=V
